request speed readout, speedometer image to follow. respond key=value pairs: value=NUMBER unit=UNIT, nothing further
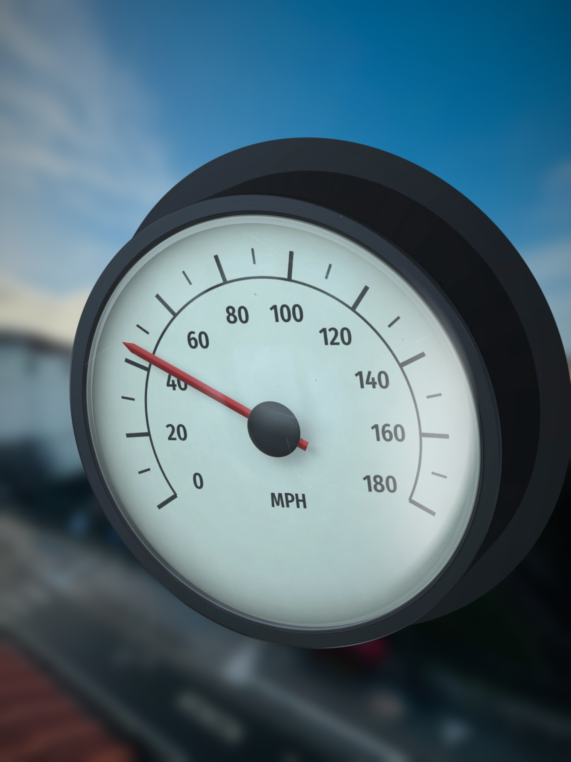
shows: value=45 unit=mph
